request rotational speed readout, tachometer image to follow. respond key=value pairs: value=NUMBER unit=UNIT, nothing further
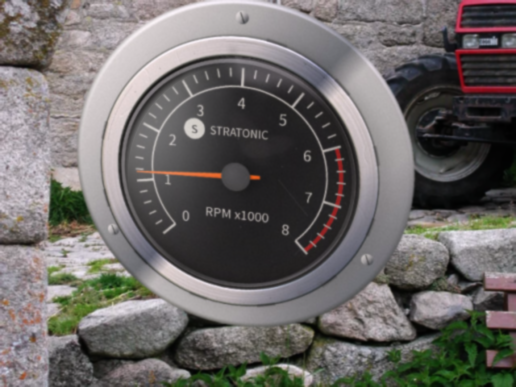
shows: value=1200 unit=rpm
